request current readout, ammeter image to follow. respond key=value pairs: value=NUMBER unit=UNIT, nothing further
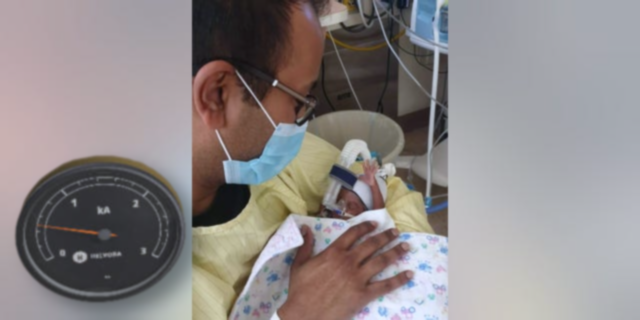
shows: value=0.5 unit=kA
